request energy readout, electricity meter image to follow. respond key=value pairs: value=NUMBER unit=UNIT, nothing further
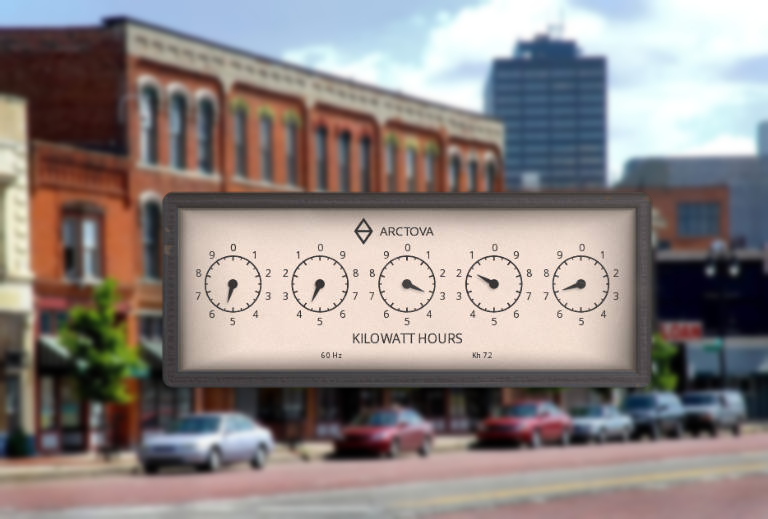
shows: value=54317 unit=kWh
